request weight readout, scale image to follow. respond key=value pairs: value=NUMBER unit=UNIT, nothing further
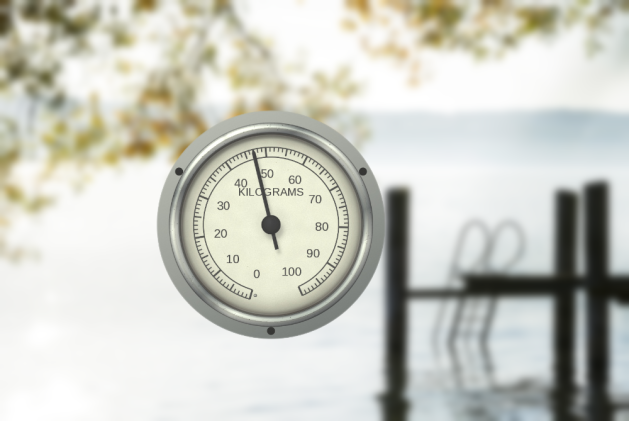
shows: value=47 unit=kg
